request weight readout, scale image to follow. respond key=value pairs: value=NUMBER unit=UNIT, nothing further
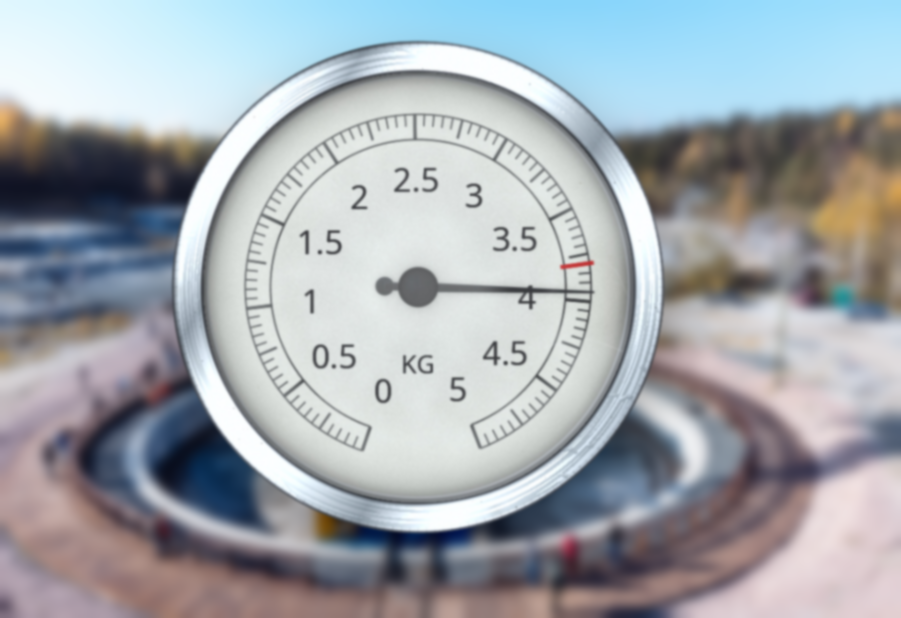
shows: value=3.95 unit=kg
